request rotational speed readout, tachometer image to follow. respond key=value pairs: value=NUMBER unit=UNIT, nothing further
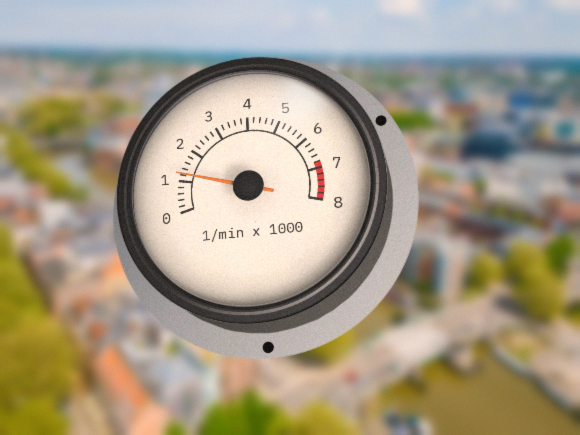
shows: value=1200 unit=rpm
